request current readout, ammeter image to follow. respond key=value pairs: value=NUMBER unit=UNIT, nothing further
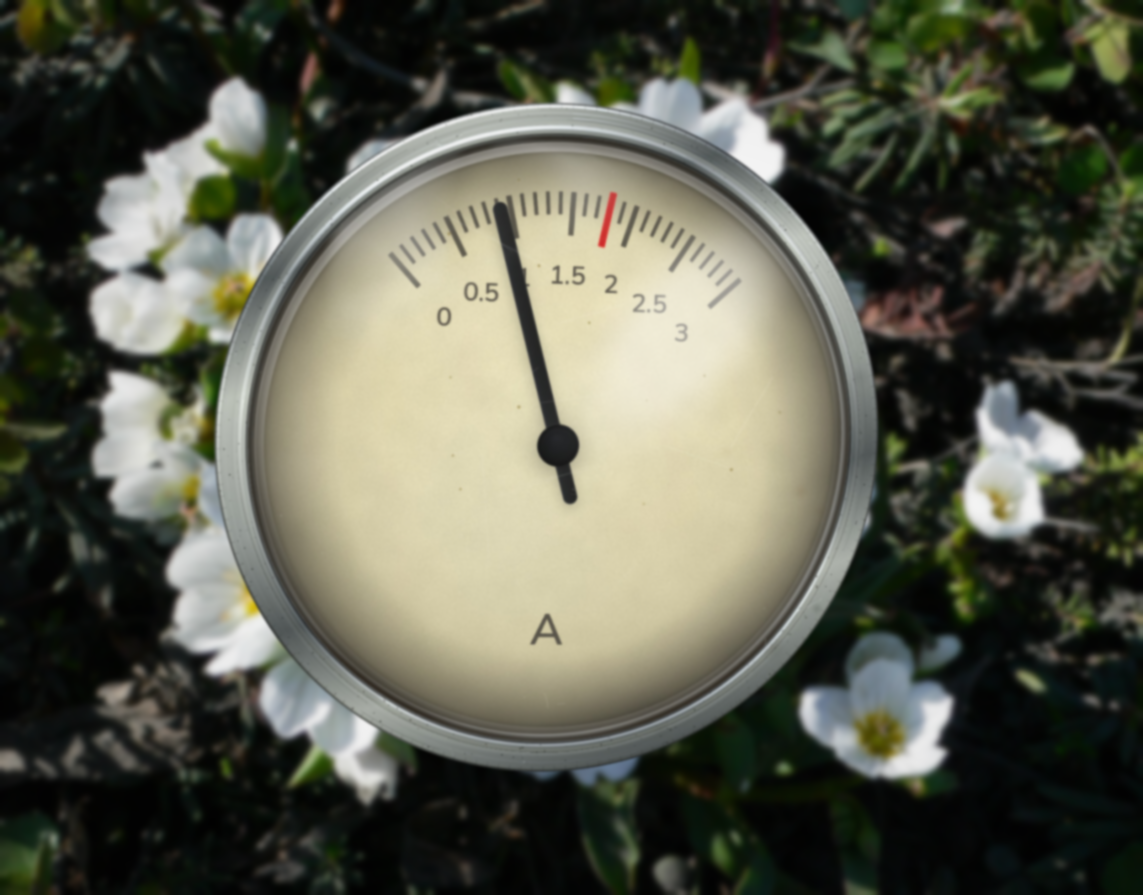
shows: value=0.9 unit=A
